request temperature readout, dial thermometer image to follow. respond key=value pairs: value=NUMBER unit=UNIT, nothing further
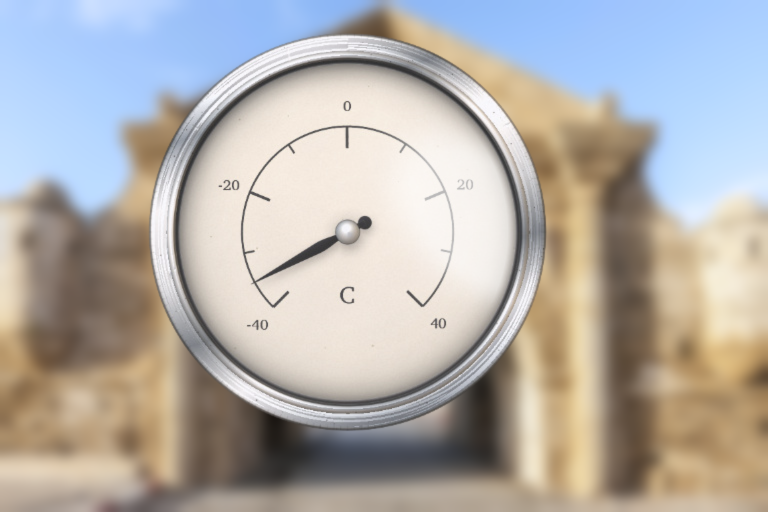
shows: value=-35 unit=°C
